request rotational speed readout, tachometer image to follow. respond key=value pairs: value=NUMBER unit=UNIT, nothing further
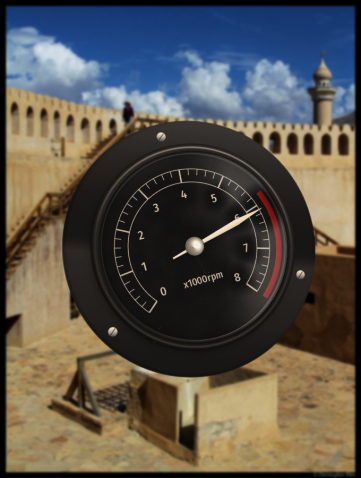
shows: value=6100 unit=rpm
